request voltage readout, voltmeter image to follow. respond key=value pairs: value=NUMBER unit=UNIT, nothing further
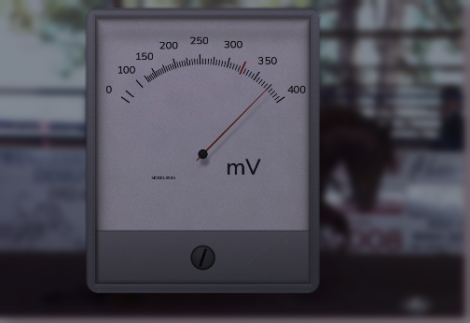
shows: value=375 unit=mV
